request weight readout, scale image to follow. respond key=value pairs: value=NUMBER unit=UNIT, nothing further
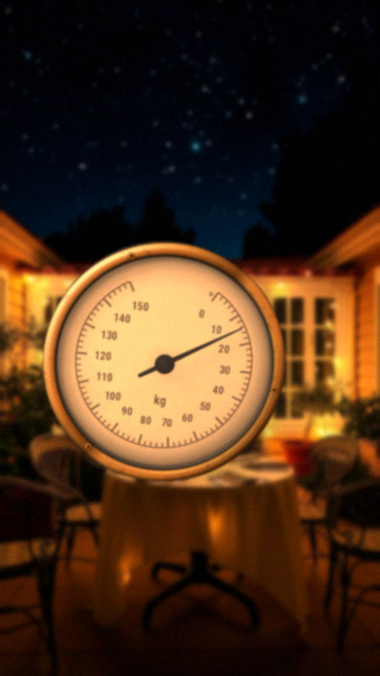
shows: value=14 unit=kg
